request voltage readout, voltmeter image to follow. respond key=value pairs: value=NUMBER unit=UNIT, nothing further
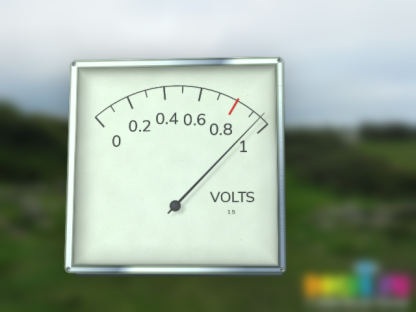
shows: value=0.95 unit=V
